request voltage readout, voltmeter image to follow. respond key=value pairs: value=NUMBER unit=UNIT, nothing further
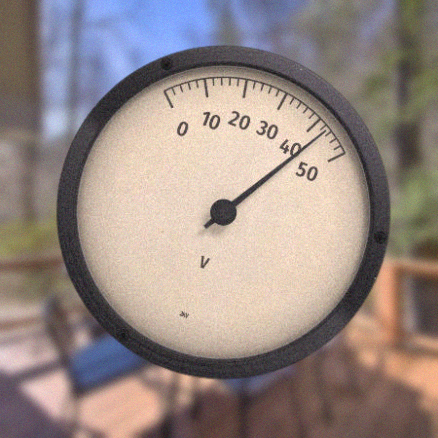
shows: value=43 unit=V
